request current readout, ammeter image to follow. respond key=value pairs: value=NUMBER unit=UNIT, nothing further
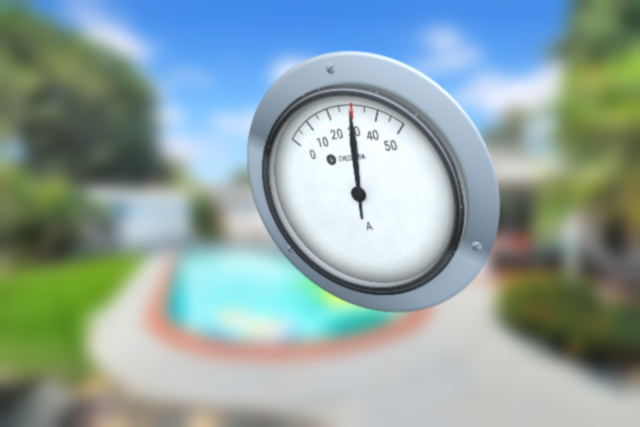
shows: value=30 unit=A
